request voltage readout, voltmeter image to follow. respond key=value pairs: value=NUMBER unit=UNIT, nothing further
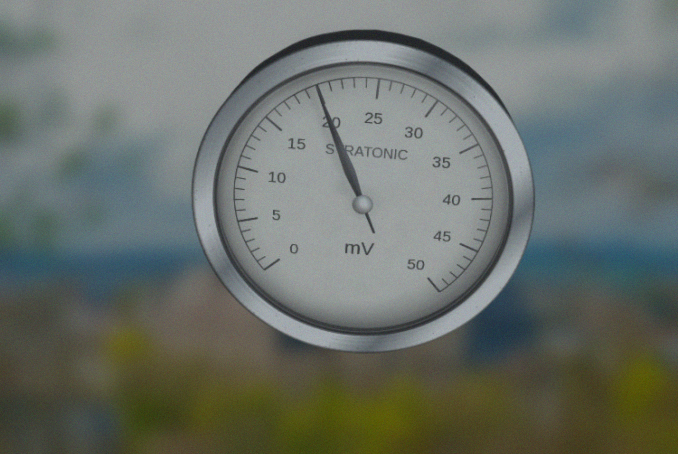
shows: value=20 unit=mV
